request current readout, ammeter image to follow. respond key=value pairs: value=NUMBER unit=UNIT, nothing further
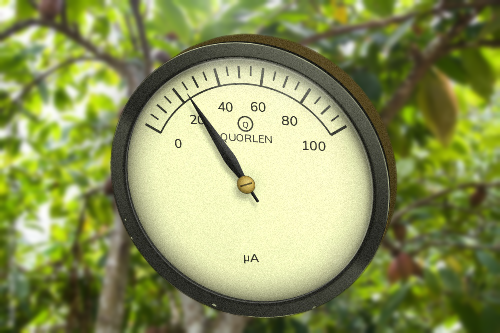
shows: value=25 unit=µA
